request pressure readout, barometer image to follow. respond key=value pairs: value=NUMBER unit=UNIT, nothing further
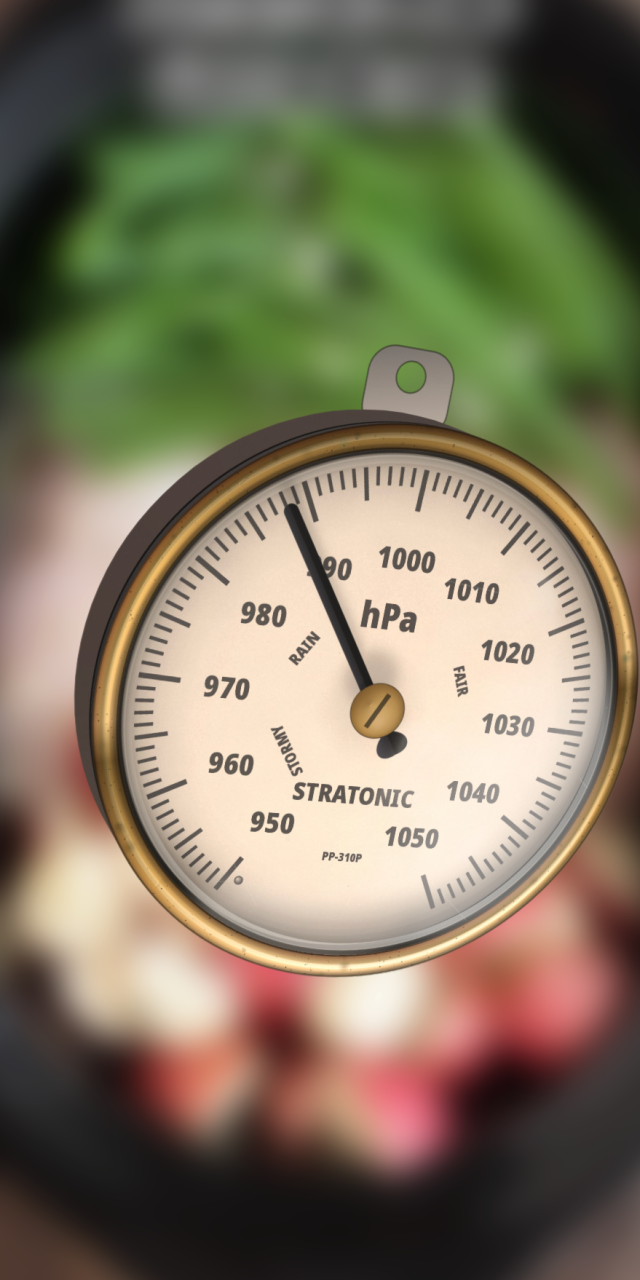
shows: value=988 unit=hPa
